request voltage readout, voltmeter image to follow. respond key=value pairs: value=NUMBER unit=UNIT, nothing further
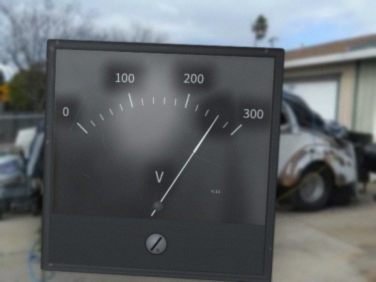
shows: value=260 unit=V
